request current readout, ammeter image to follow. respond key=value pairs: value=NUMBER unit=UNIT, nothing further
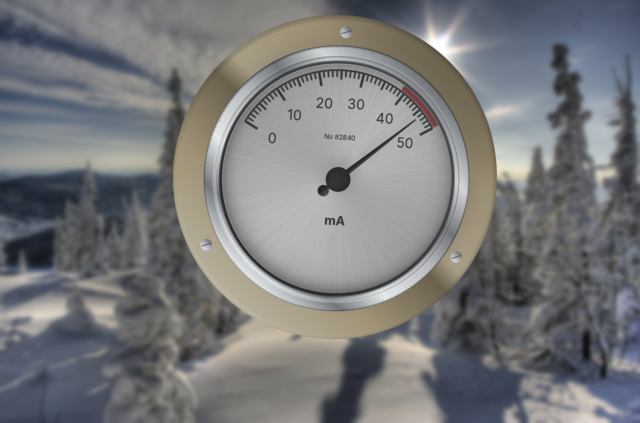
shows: value=46 unit=mA
